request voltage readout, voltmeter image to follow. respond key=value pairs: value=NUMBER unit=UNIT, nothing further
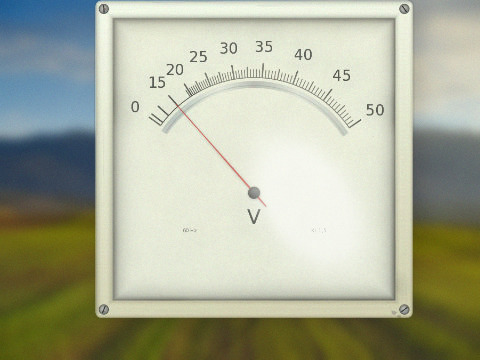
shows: value=15 unit=V
